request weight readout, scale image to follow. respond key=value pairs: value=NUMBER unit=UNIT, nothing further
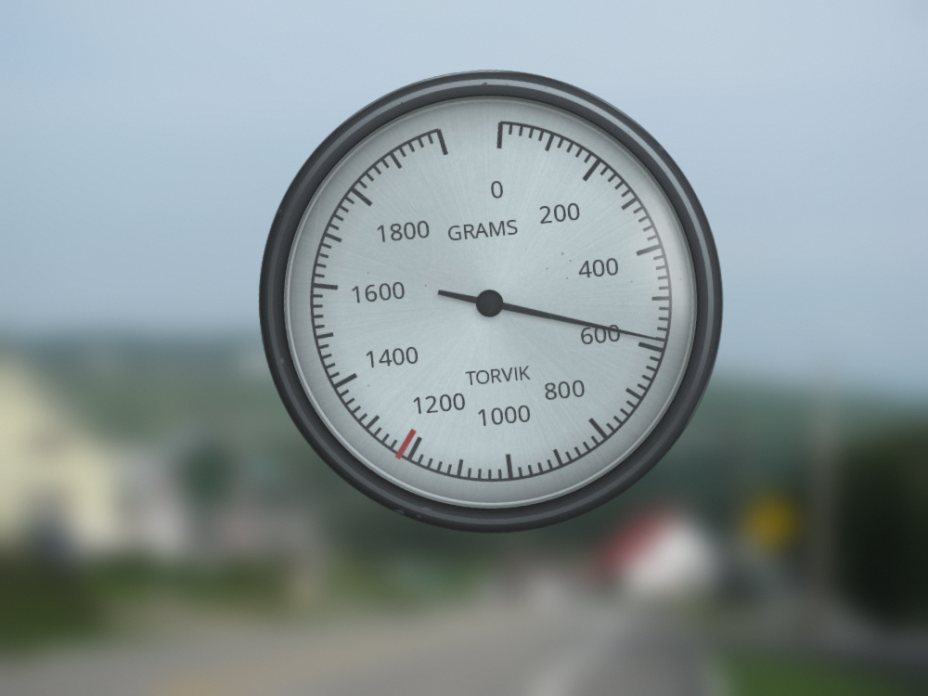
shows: value=580 unit=g
